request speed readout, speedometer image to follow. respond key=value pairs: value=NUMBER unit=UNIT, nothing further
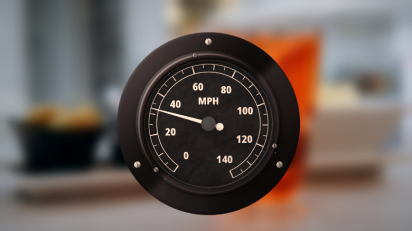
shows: value=32.5 unit=mph
